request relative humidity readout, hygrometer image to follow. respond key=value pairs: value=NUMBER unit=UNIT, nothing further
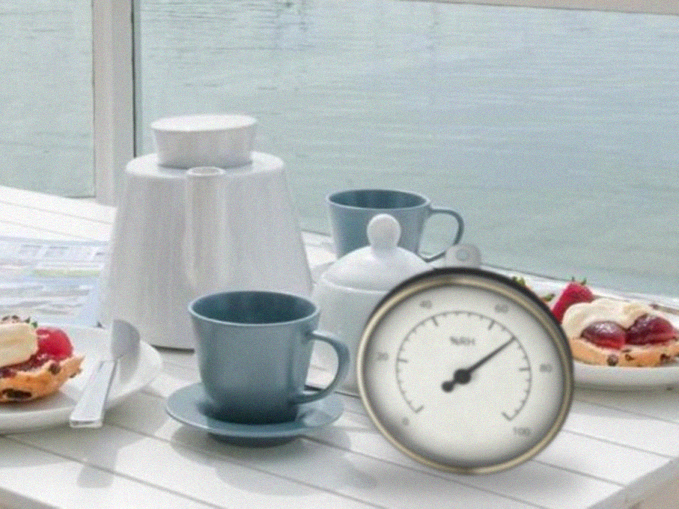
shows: value=68 unit=%
